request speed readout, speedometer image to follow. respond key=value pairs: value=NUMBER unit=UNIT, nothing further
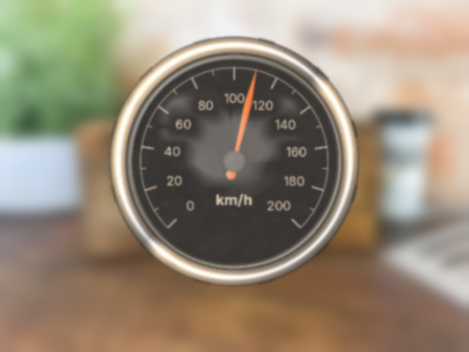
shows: value=110 unit=km/h
